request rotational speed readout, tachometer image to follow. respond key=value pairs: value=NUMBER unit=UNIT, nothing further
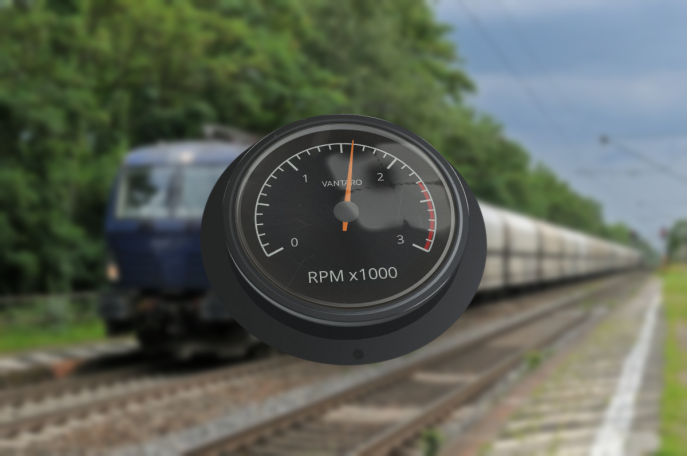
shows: value=1600 unit=rpm
